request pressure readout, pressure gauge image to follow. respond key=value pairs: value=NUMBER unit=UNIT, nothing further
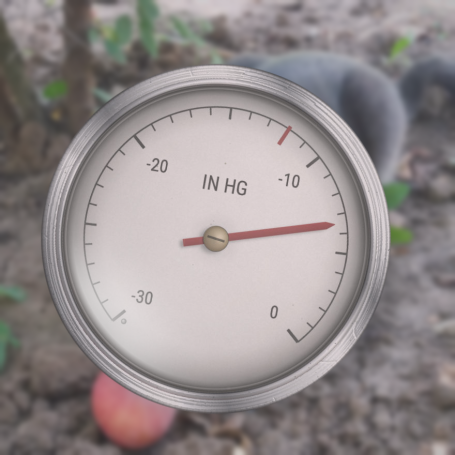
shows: value=-6.5 unit=inHg
